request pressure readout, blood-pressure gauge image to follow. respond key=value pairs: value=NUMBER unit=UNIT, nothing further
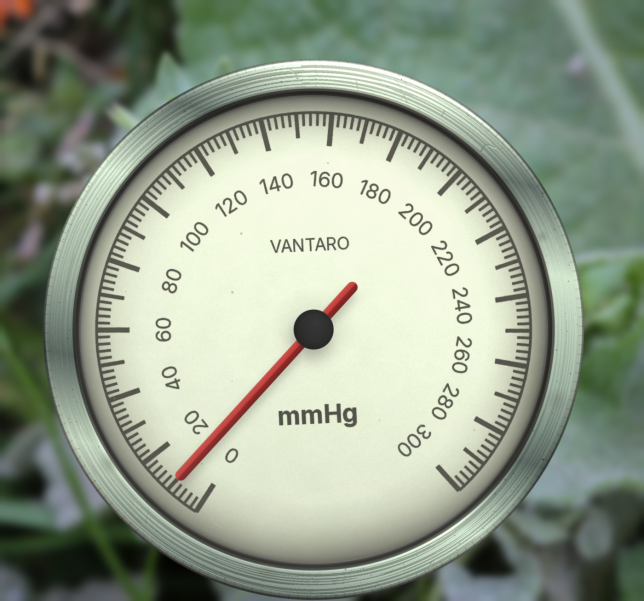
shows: value=10 unit=mmHg
